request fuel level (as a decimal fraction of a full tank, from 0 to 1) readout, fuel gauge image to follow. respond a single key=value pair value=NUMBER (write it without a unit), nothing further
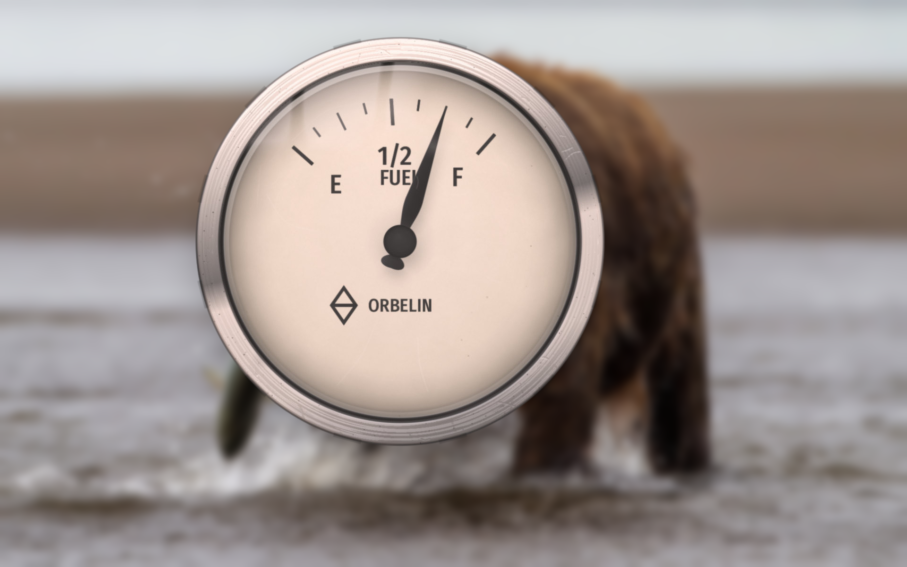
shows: value=0.75
